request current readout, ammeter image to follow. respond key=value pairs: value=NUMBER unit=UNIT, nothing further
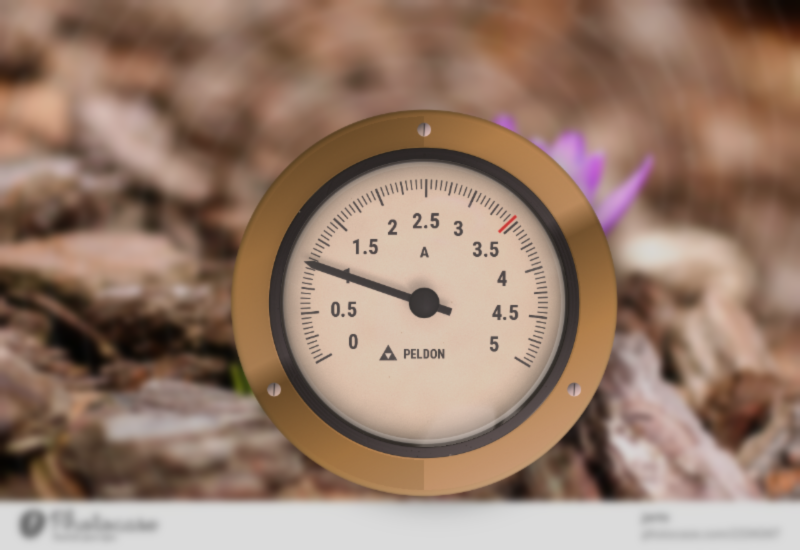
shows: value=1 unit=A
